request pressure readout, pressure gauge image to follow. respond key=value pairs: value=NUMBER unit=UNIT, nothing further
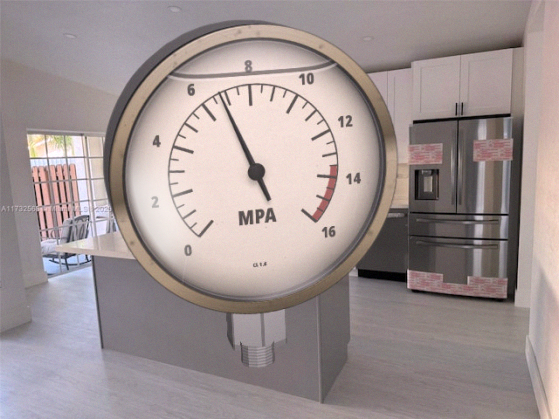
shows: value=6.75 unit=MPa
